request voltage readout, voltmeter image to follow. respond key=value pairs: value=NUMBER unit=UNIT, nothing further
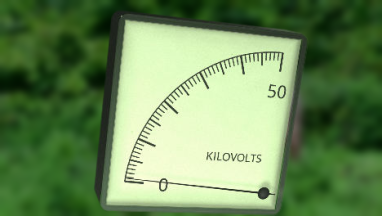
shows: value=1 unit=kV
